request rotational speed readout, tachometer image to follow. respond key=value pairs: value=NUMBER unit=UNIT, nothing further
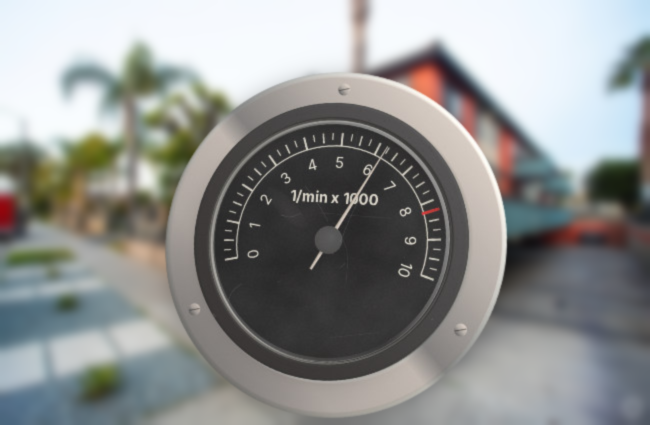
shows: value=6250 unit=rpm
